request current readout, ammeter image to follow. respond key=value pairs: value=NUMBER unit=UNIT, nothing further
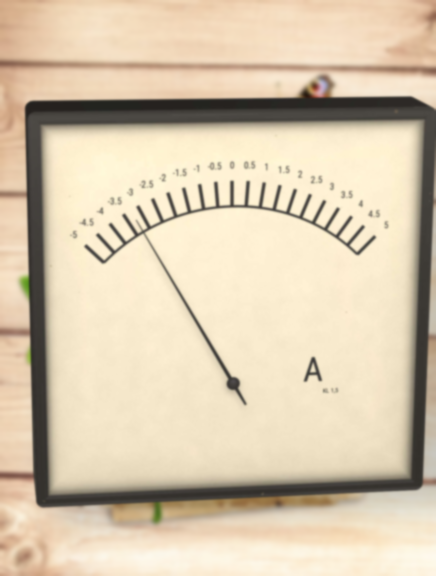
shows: value=-3.25 unit=A
